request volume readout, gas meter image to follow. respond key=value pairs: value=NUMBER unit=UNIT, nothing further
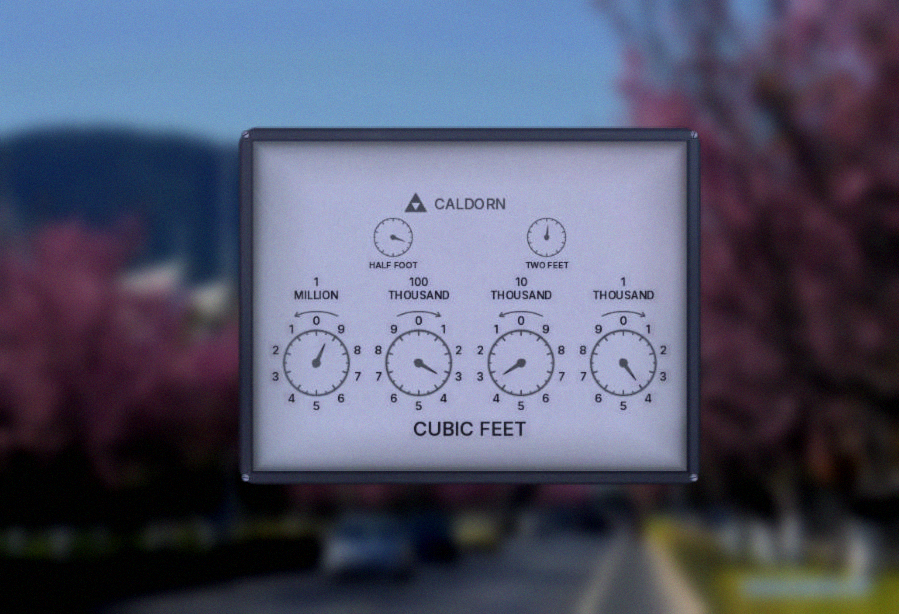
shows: value=933400 unit=ft³
